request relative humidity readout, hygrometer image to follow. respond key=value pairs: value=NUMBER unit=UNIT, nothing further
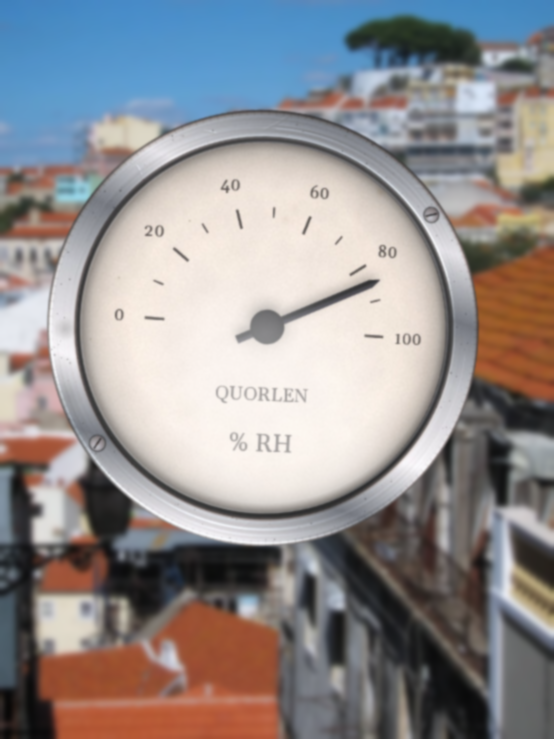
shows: value=85 unit=%
